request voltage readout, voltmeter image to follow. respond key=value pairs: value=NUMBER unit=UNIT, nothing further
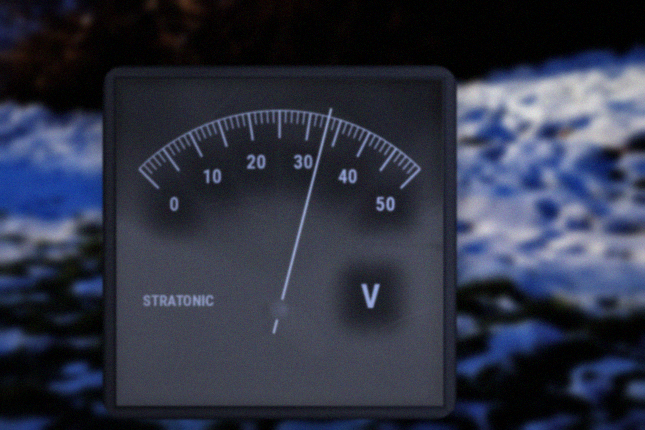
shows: value=33 unit=V
